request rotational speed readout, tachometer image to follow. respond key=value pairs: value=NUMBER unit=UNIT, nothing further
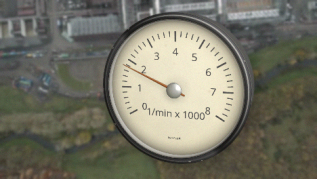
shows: value=1800 unit=rpm
